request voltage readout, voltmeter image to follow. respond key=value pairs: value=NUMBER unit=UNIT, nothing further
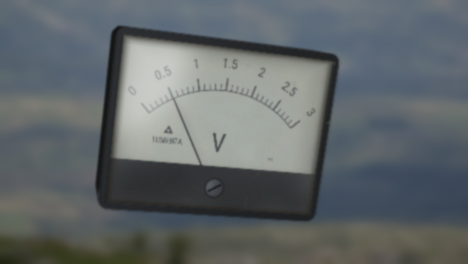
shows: value=0.5 unit=V
